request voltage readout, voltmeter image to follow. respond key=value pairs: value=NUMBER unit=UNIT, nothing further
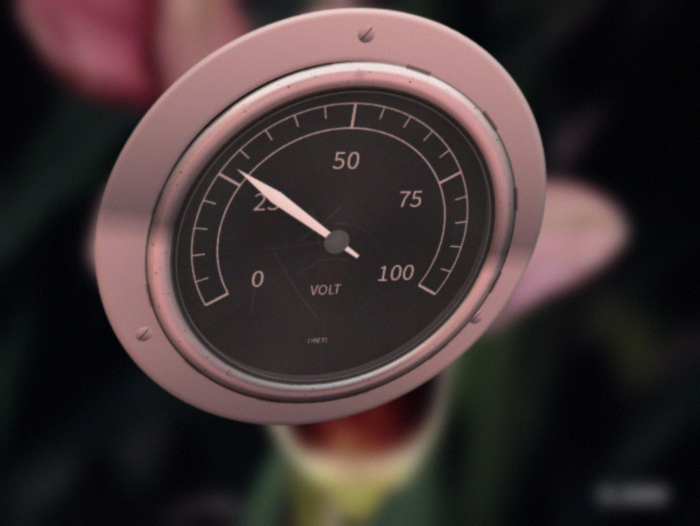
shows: value=27.5 unit=V
